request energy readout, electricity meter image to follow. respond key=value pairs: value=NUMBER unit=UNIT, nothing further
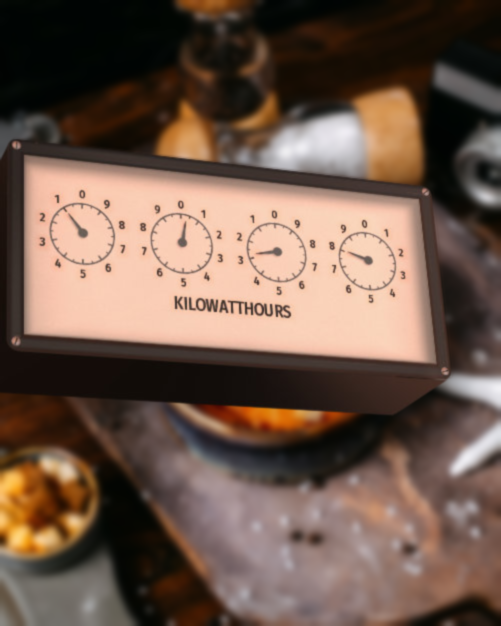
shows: value=1028 unit=kWh
